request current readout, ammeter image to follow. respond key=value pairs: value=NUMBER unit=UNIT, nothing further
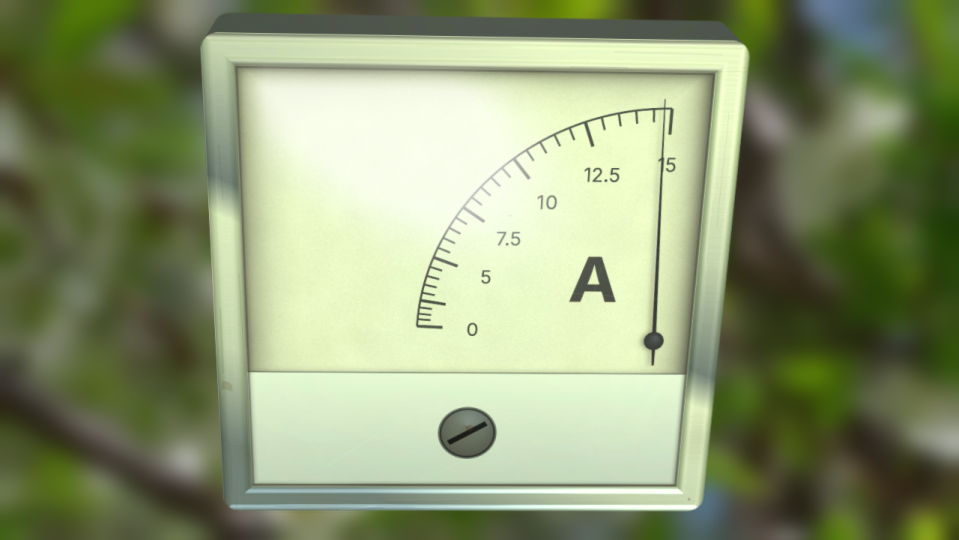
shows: value=14.75 unit=A
